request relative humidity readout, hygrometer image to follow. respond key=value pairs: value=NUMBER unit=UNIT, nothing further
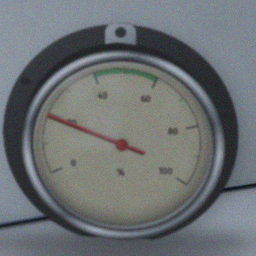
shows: value=20 unit=%
